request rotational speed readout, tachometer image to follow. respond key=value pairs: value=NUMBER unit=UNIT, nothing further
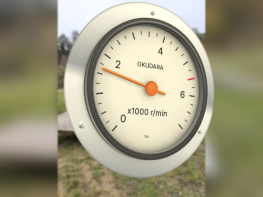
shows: value=1625 unit=rpm
